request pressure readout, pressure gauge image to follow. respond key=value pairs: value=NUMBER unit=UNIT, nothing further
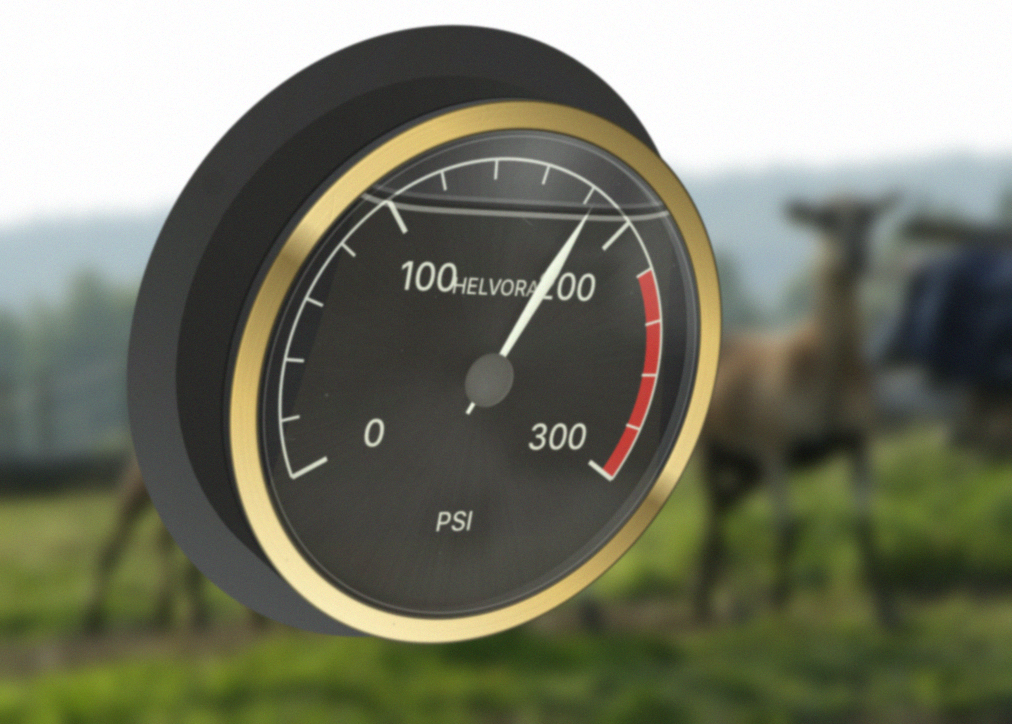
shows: value=180 unit=psi
